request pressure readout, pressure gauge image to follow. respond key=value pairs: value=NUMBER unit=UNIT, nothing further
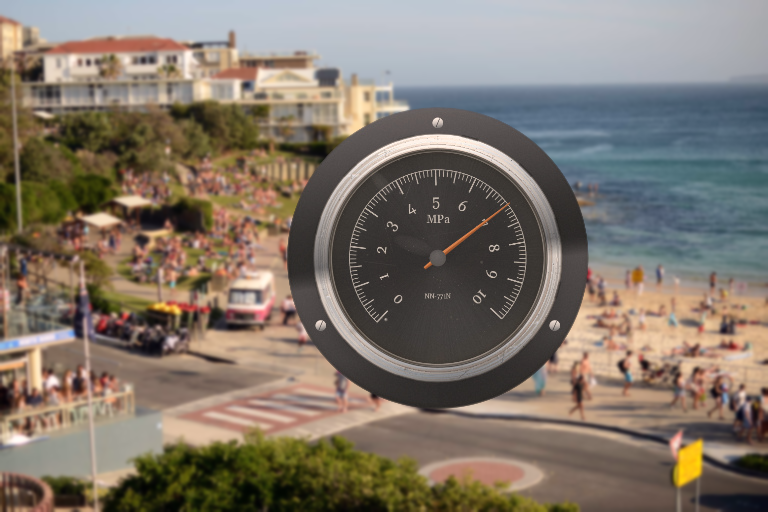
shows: value=7 unit=MPa
